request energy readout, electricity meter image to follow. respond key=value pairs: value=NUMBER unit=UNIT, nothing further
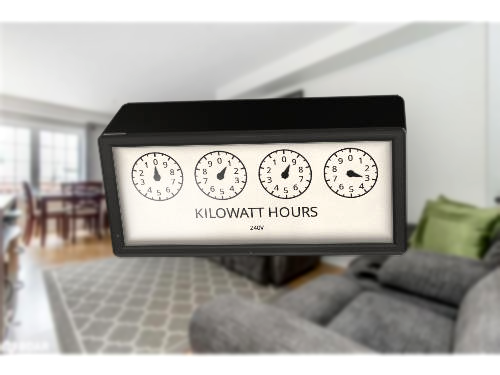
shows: value=93 unit=kWh
